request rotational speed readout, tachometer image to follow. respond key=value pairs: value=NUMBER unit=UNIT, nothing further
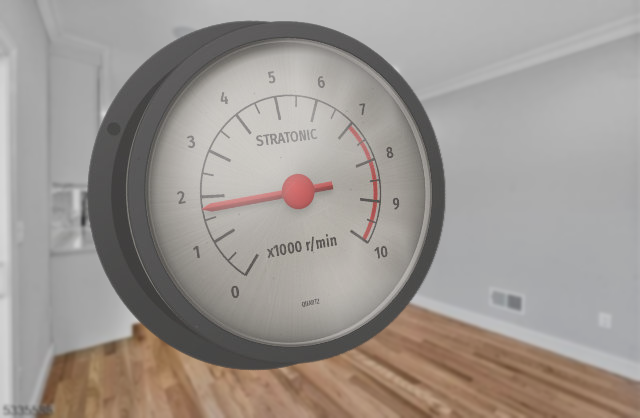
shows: value=1750 unit=rpm
